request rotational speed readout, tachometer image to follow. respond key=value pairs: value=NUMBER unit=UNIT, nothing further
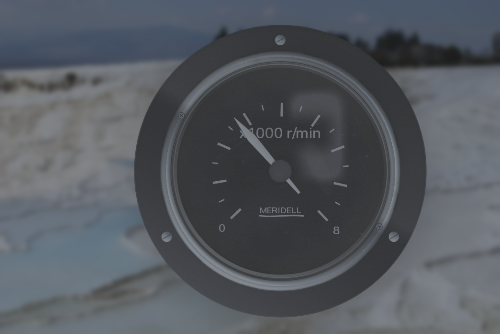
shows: value=2750 unit=rpm
